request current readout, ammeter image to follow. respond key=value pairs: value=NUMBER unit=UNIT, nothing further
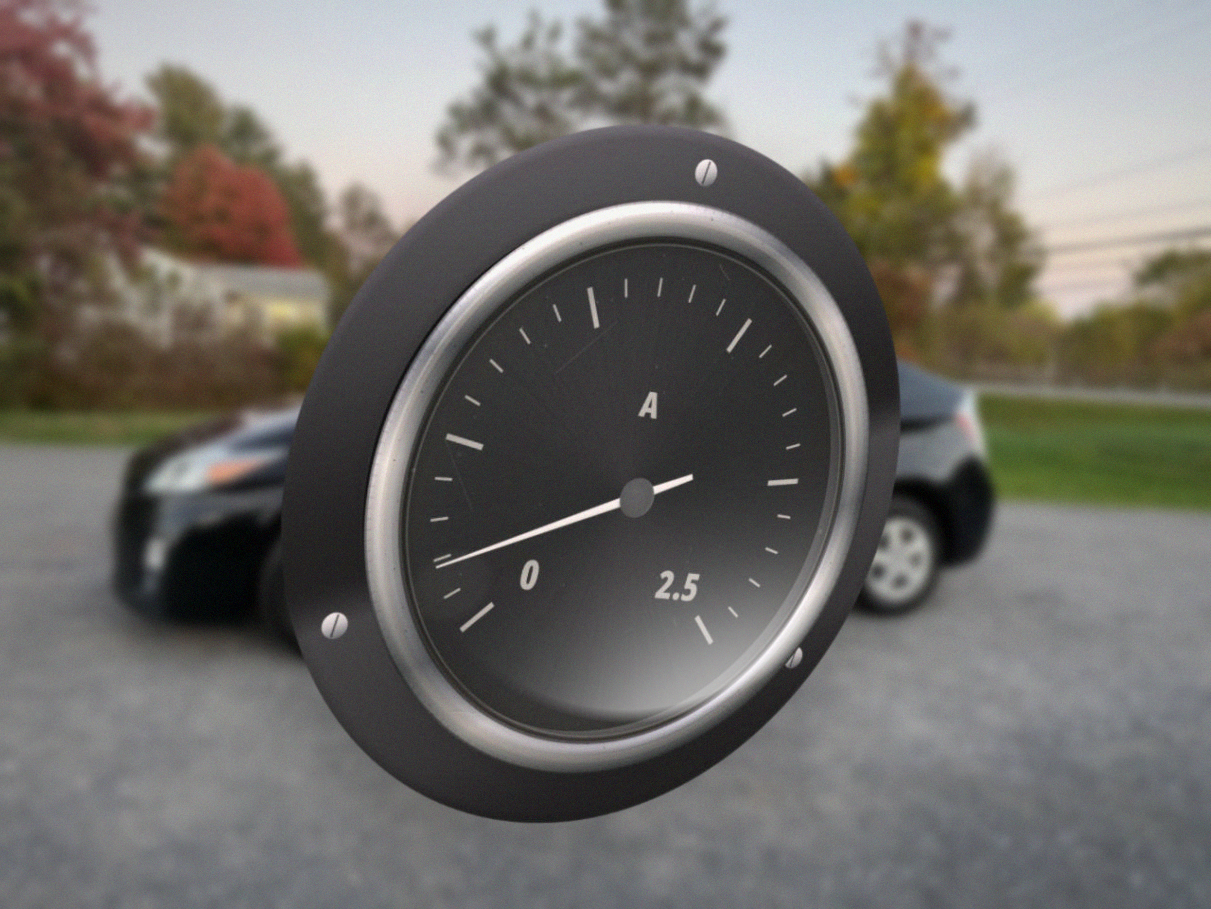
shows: value=0.2 unit=A
